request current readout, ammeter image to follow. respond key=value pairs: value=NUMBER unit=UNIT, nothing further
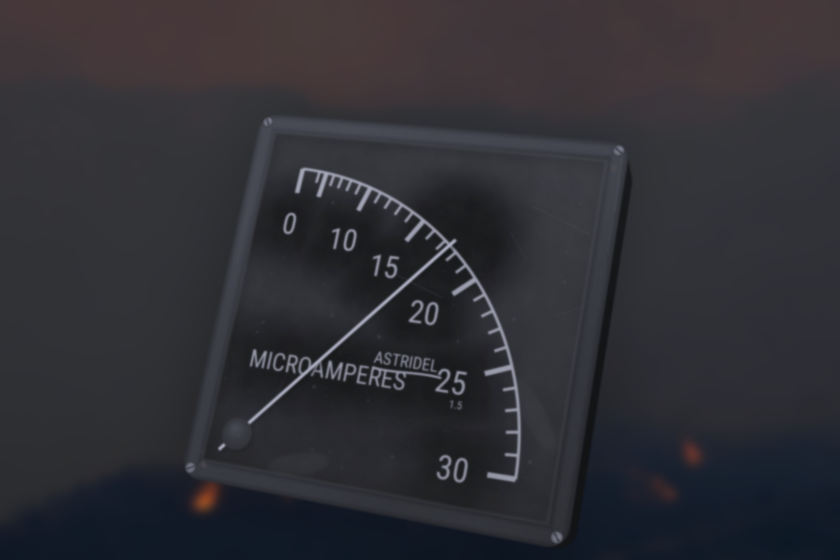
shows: value=17.5 unit=µA
